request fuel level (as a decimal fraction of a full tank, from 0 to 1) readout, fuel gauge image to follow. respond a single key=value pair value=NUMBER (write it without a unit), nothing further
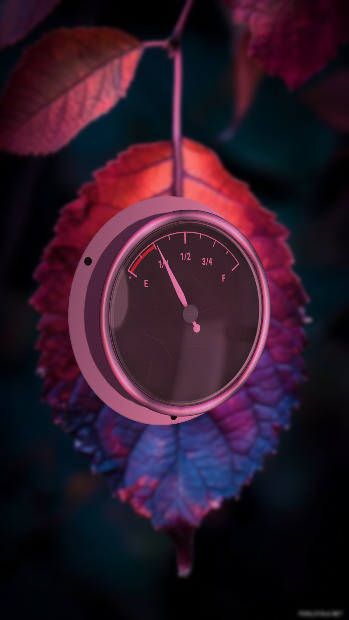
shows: value=0.25
